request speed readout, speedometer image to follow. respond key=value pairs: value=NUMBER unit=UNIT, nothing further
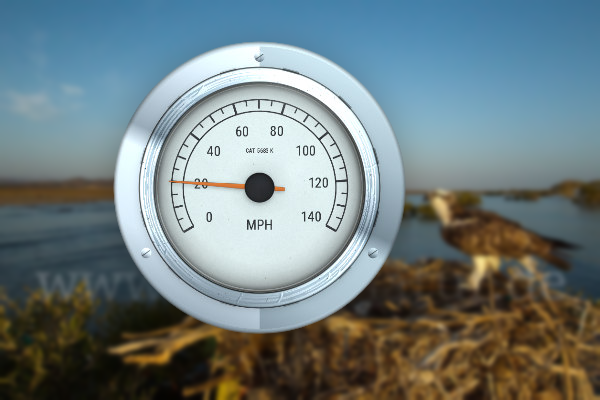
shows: value=20 unit=mph
